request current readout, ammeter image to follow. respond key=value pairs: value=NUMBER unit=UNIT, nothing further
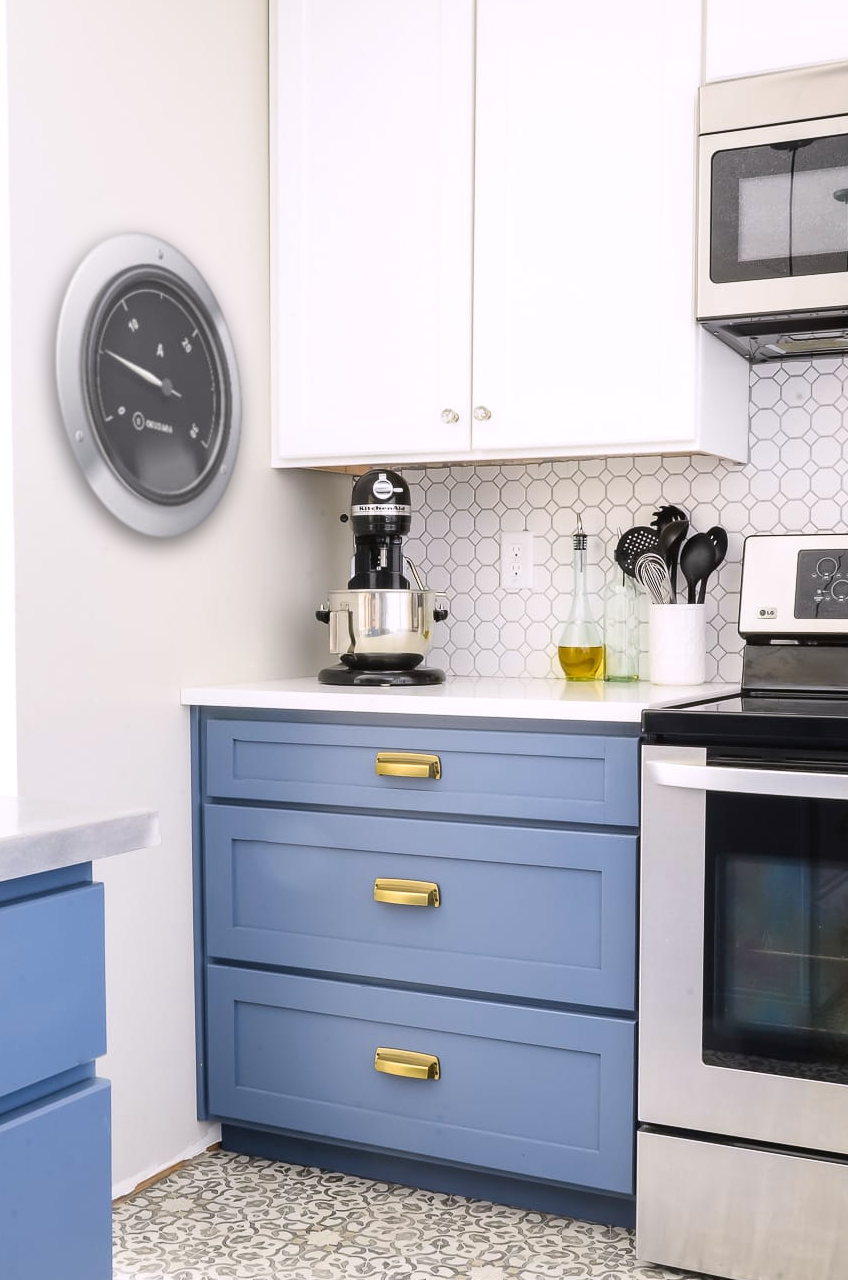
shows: value=5 unit=A
